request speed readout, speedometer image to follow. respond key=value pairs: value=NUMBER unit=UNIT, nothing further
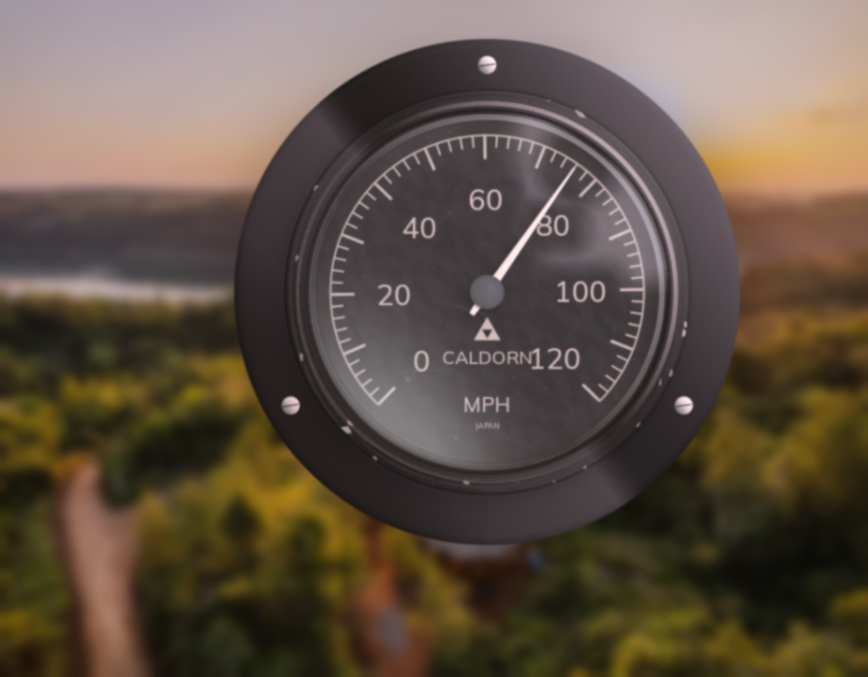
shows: value=76 unit=mph
